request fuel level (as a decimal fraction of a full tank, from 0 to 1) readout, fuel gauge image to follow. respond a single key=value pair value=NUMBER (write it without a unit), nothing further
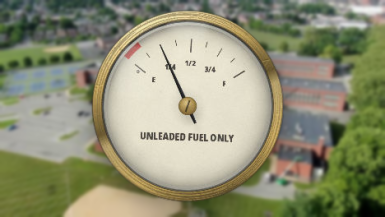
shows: value=0.25
